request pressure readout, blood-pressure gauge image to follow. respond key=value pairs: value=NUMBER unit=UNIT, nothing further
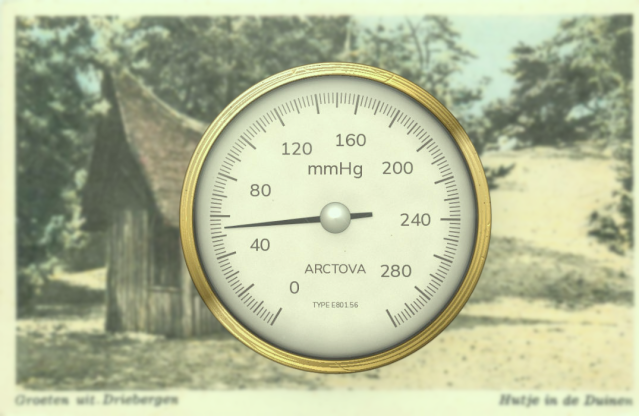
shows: value=54 unit=mmHg
